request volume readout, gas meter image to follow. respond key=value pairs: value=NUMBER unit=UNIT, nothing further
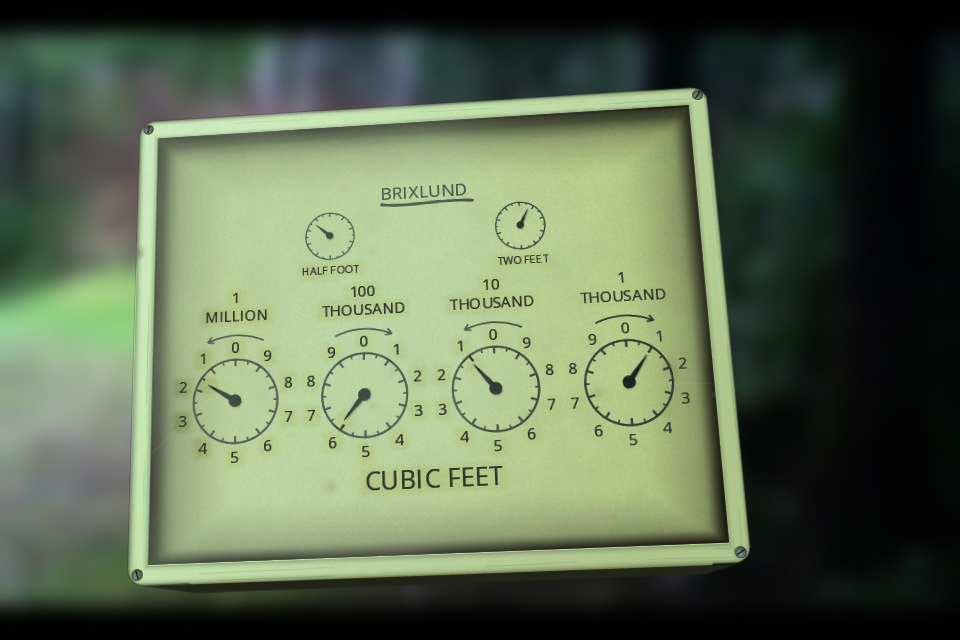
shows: value=161100 unit=ft³
